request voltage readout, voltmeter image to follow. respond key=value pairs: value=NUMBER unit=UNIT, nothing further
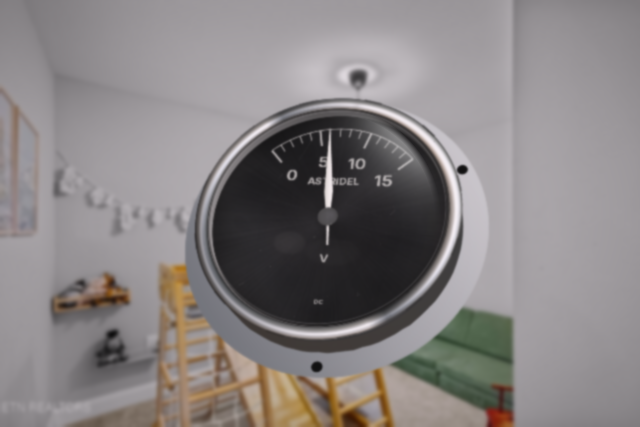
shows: value=6 unit=V
